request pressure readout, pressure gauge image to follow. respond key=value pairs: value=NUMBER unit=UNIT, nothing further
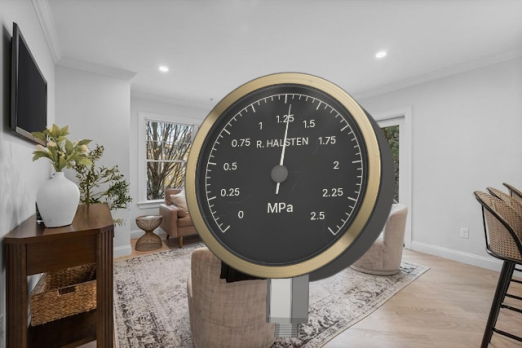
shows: value=1.3 unit=MPa
